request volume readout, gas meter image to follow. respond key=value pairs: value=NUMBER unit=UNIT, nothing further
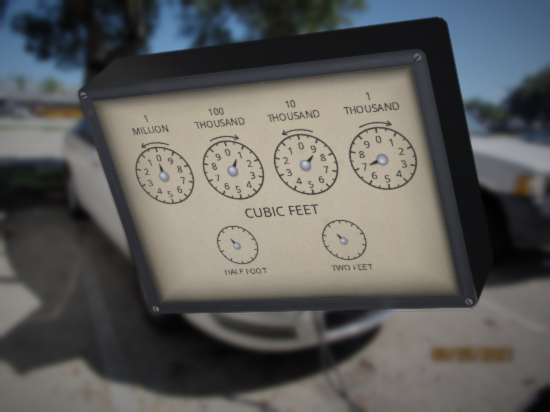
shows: value=8700 unit=ft³
